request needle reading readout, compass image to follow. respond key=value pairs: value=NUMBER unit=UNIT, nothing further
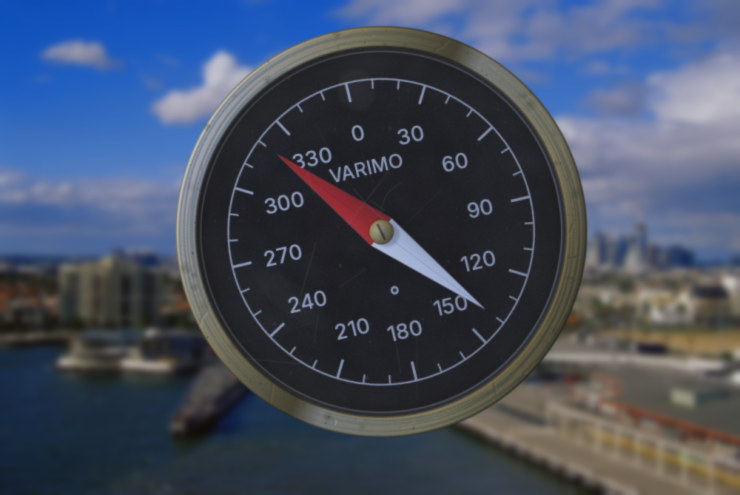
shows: value=320 unit=°
